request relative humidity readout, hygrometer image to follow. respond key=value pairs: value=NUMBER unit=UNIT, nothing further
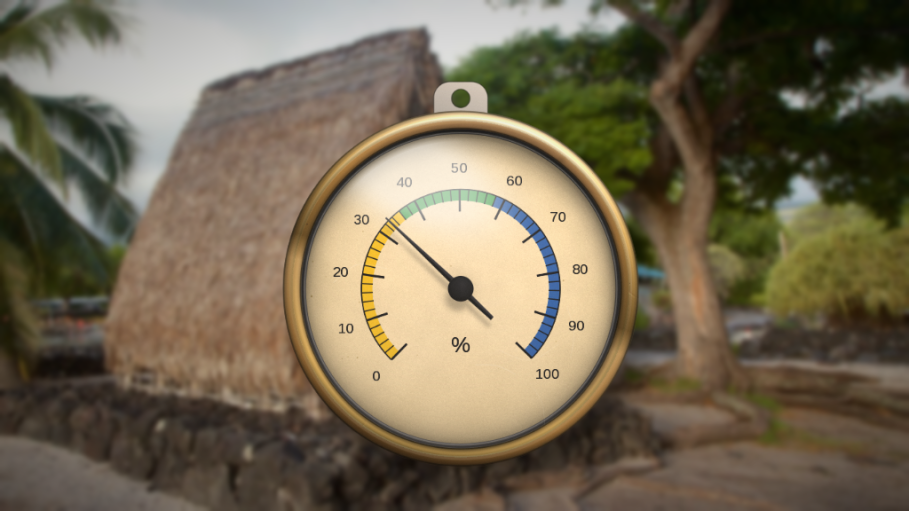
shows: value=33 unit=%
